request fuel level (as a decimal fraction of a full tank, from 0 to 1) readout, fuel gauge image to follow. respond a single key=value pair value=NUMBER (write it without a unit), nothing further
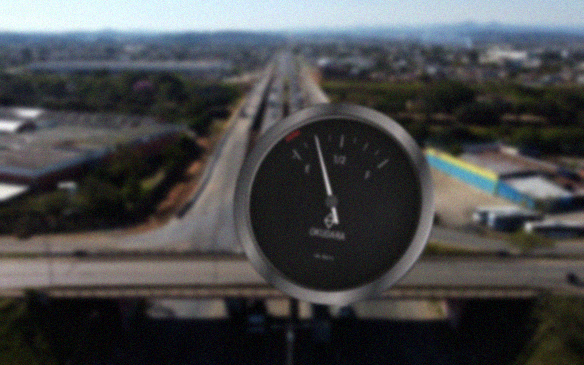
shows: value=0.25
